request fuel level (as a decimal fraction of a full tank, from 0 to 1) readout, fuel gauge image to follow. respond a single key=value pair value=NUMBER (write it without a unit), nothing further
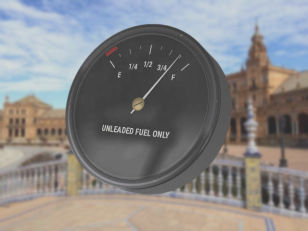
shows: value=0.875
